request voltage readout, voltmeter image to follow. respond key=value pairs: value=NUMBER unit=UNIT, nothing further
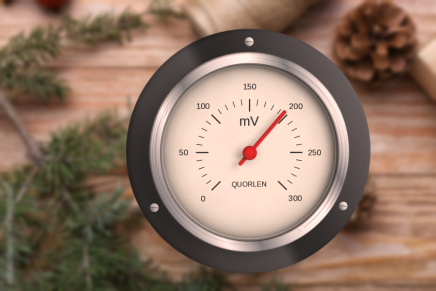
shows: value=195 unit=mV
